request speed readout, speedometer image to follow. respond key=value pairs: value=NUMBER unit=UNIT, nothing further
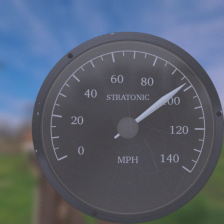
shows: value=97.5 unit=mph
